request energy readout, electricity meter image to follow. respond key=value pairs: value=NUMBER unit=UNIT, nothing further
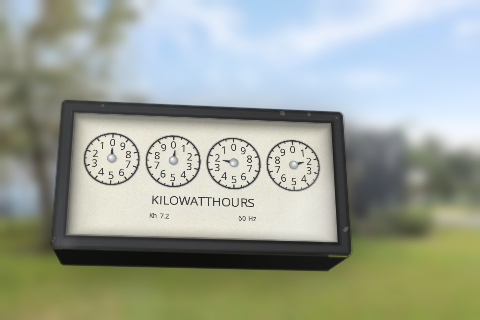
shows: value=22 unit=kWh
